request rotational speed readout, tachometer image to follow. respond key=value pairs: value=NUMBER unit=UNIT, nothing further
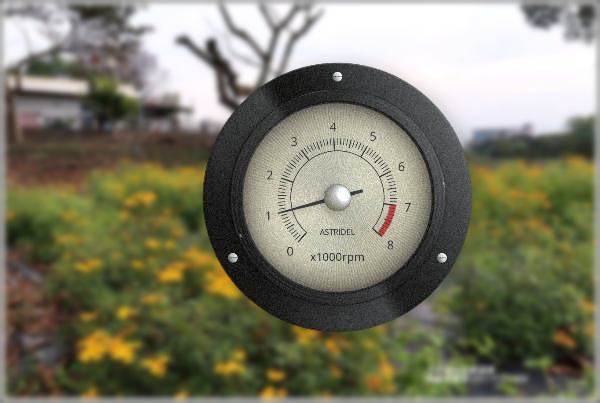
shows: value=1000 unit=rpm
